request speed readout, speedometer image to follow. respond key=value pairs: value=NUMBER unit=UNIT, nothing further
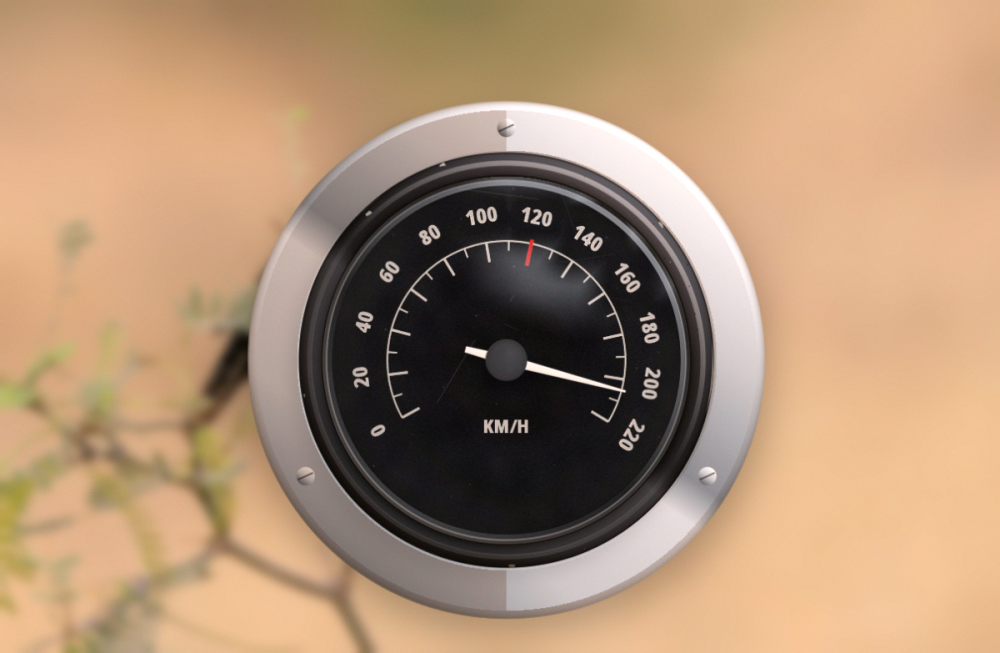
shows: value=205 unit=km/h
